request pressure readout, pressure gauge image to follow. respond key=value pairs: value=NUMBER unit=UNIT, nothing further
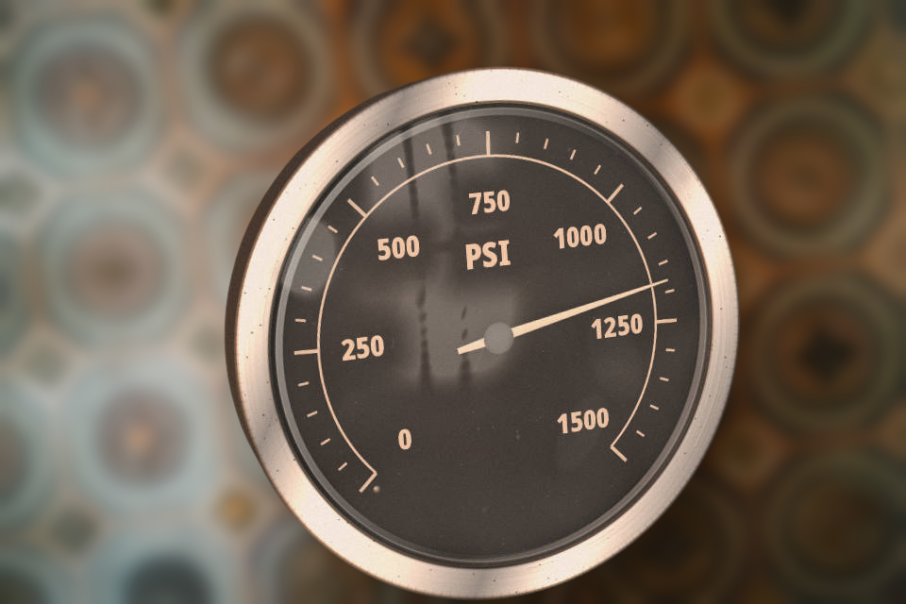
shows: value=1175 unit=psi
